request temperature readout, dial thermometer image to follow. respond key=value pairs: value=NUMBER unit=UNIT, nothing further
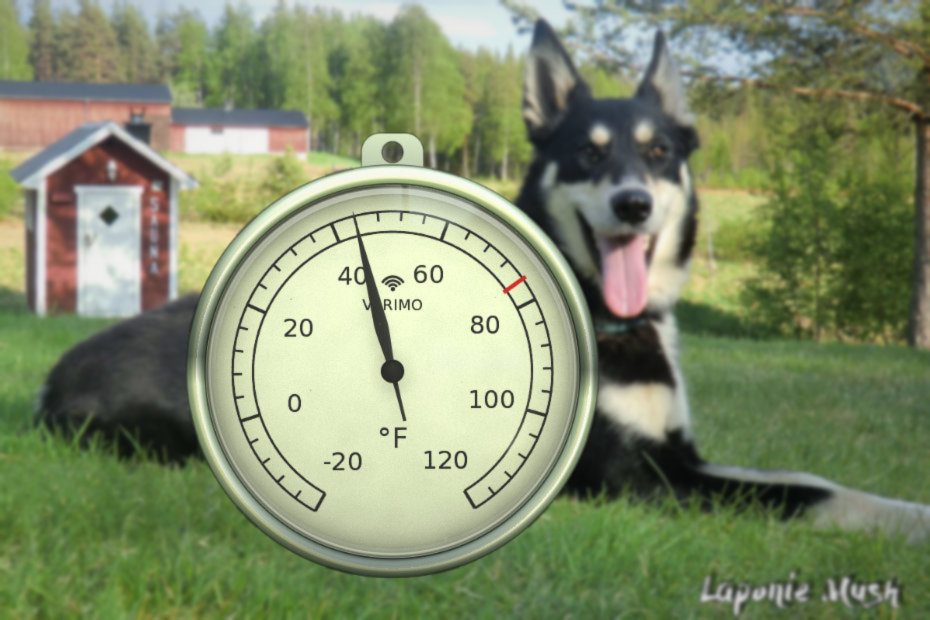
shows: value=44 unit=°F
